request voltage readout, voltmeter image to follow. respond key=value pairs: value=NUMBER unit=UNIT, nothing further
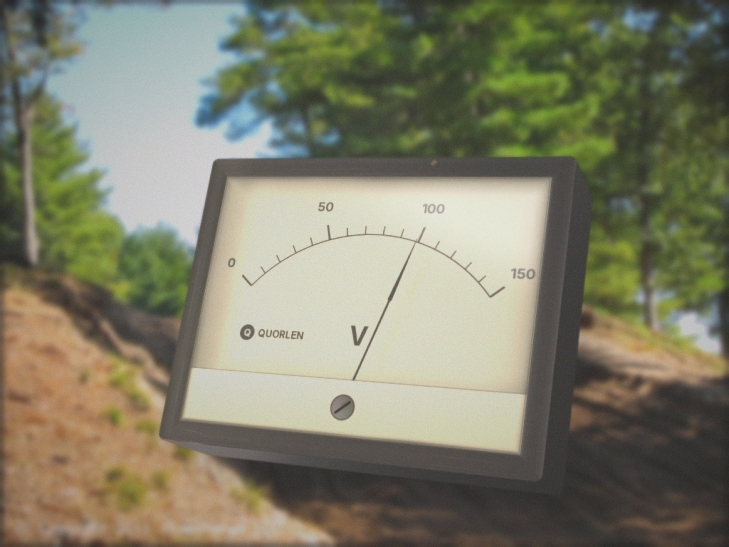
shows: value=100 unit=V
